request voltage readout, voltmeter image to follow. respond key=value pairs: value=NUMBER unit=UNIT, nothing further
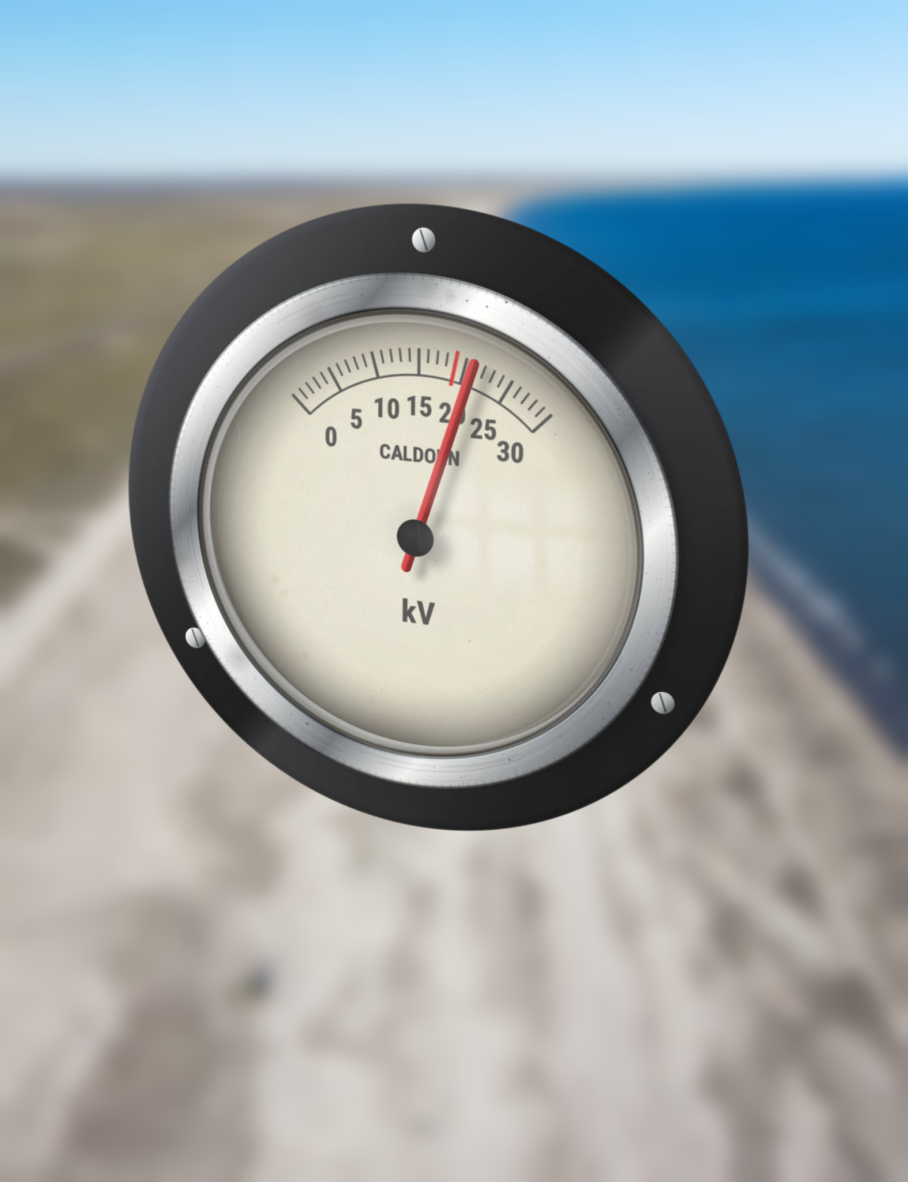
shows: value=21 unit=kV
